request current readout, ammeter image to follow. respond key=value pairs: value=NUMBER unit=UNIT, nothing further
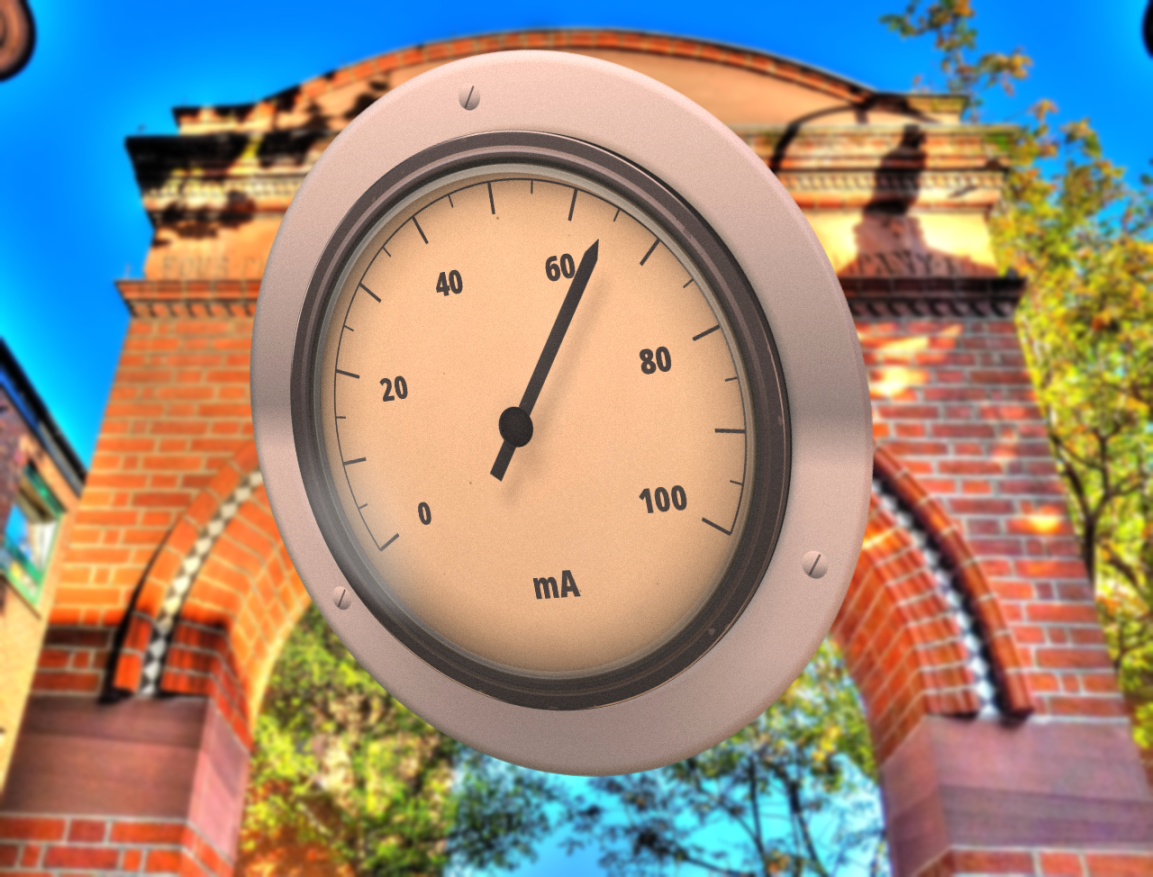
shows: value=65 unit=mA
